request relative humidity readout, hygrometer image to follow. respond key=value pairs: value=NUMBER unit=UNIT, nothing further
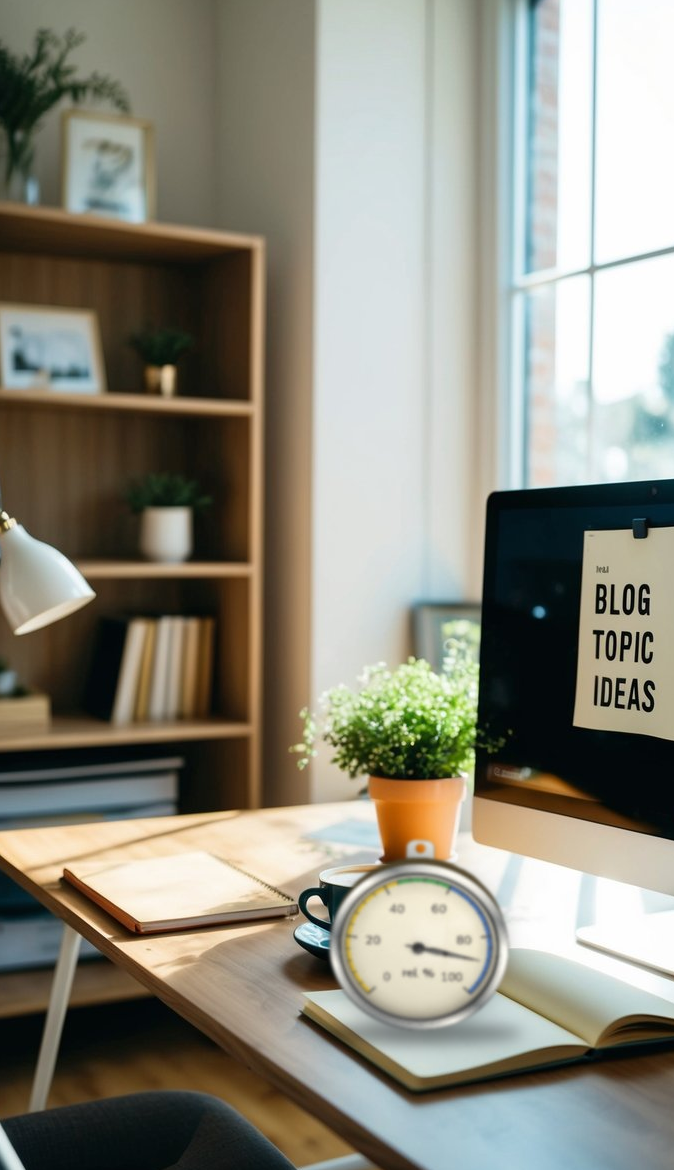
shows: value=88 unit=%
